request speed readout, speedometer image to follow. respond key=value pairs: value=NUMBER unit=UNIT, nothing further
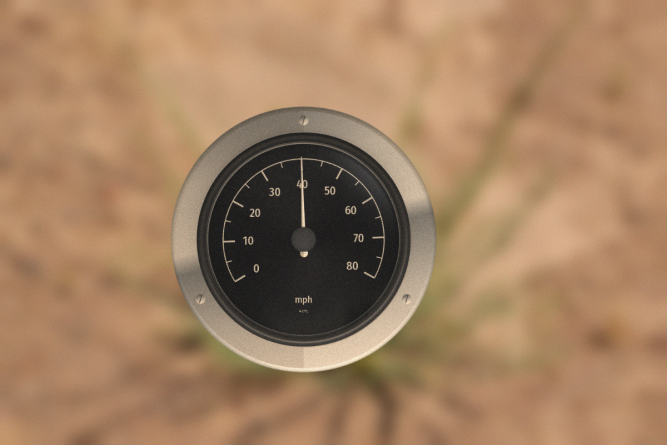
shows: value=40 unit=mph
